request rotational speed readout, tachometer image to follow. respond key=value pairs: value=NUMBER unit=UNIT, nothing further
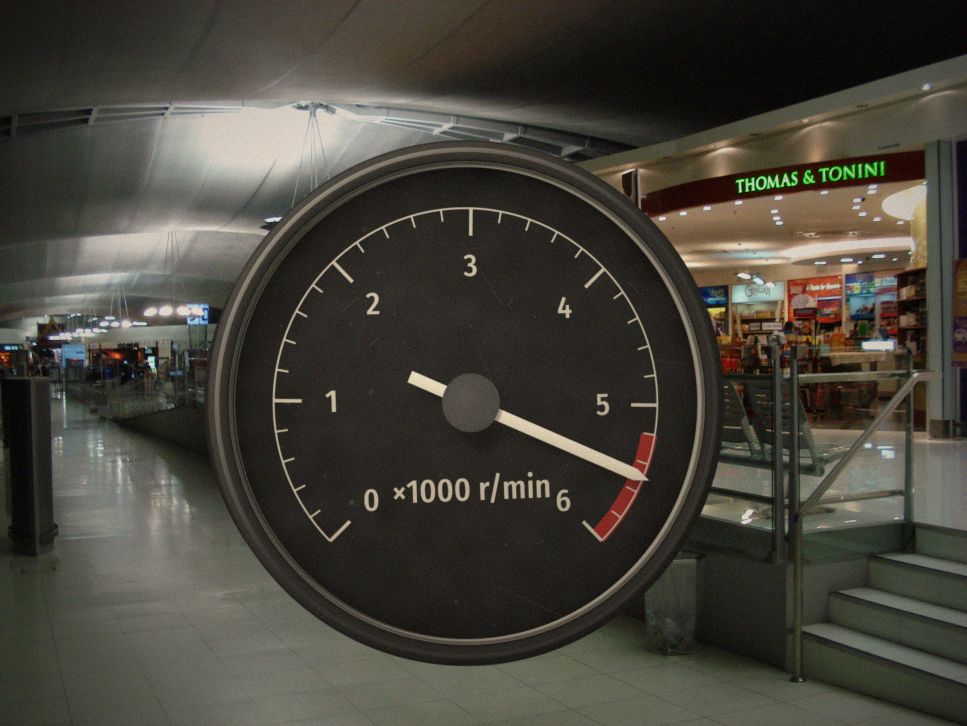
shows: value=5500 unit=rpm
